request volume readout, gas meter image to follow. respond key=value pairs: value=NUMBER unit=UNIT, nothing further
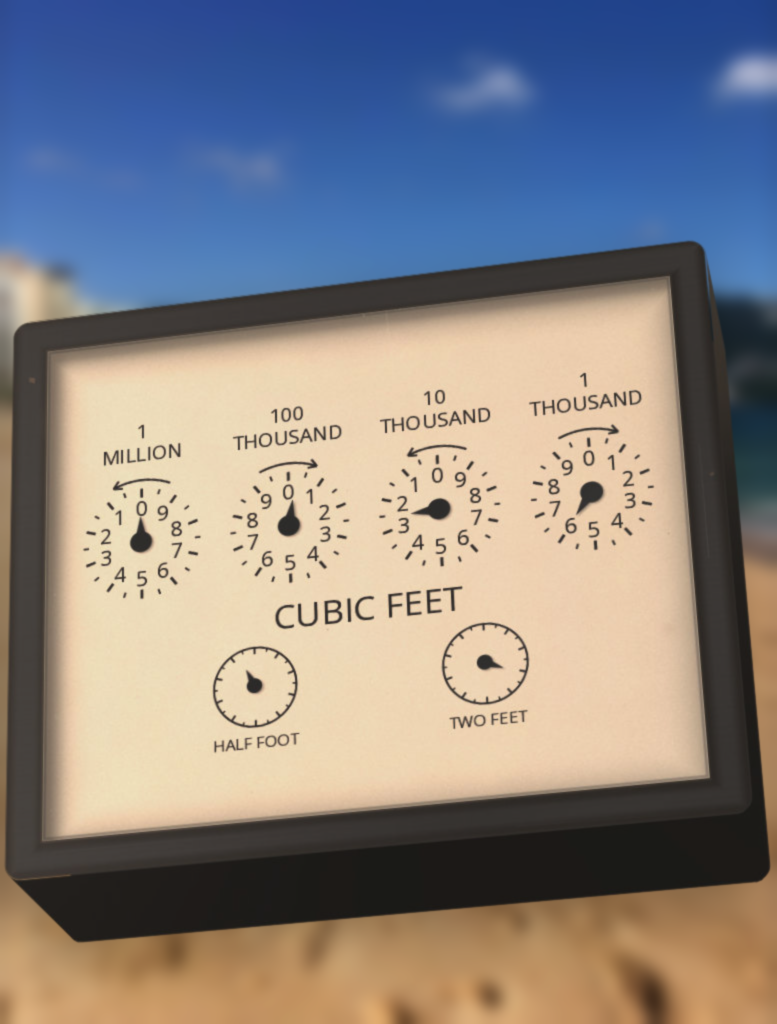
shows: value=2600 unit=ft³
